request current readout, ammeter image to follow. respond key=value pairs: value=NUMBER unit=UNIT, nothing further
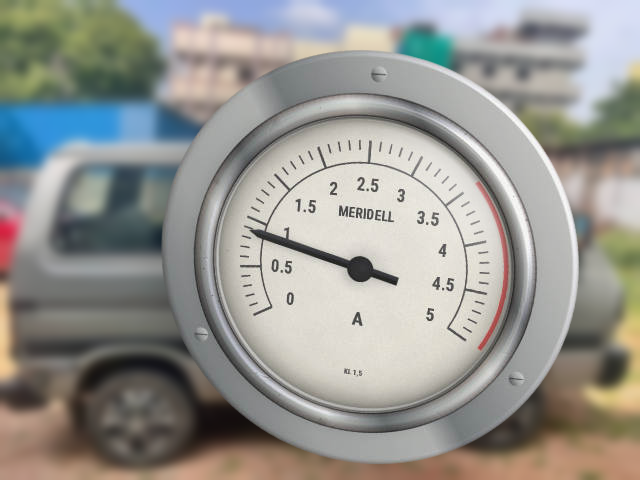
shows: value=0.9 unit=A
